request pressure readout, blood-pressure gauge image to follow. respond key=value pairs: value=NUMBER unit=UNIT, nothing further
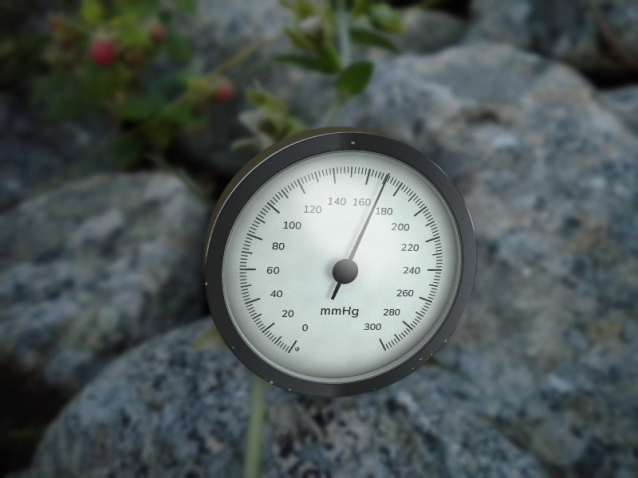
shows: value=170 unit=mmHg
